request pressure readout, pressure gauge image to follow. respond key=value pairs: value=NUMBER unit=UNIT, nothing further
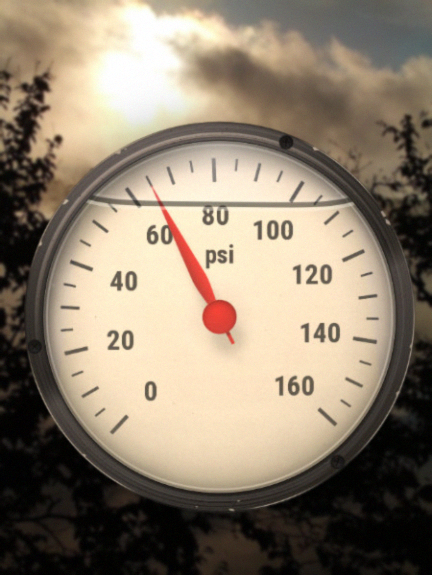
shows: value=65 unit=psi
